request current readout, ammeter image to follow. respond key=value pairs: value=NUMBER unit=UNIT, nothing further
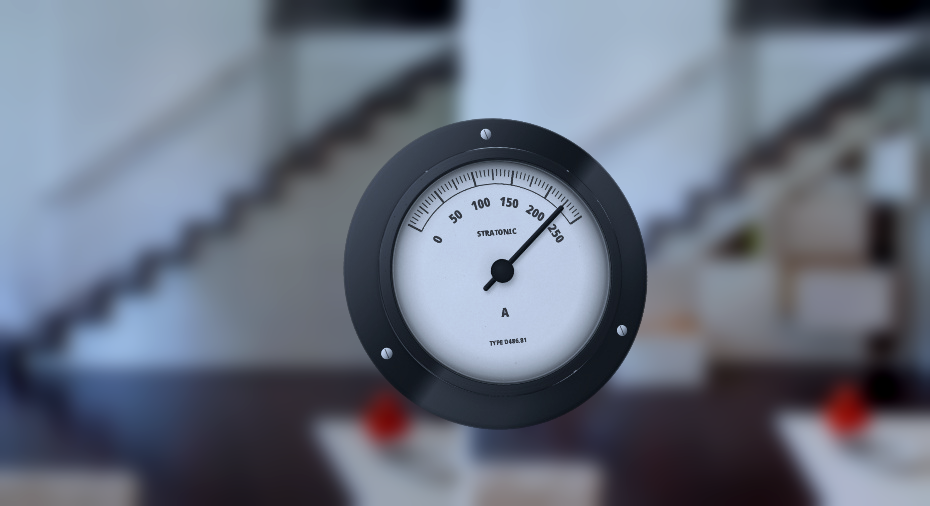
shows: value=225 unit=A
